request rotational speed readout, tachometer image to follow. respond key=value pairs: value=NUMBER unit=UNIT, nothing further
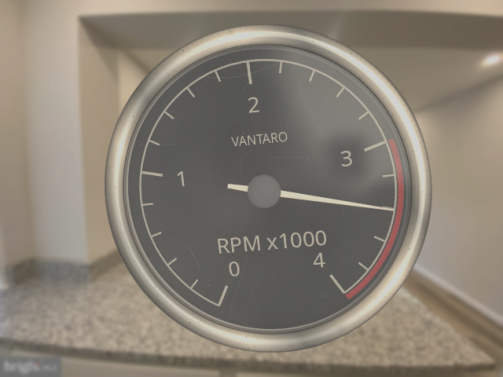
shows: value=3400 unit=rpm
